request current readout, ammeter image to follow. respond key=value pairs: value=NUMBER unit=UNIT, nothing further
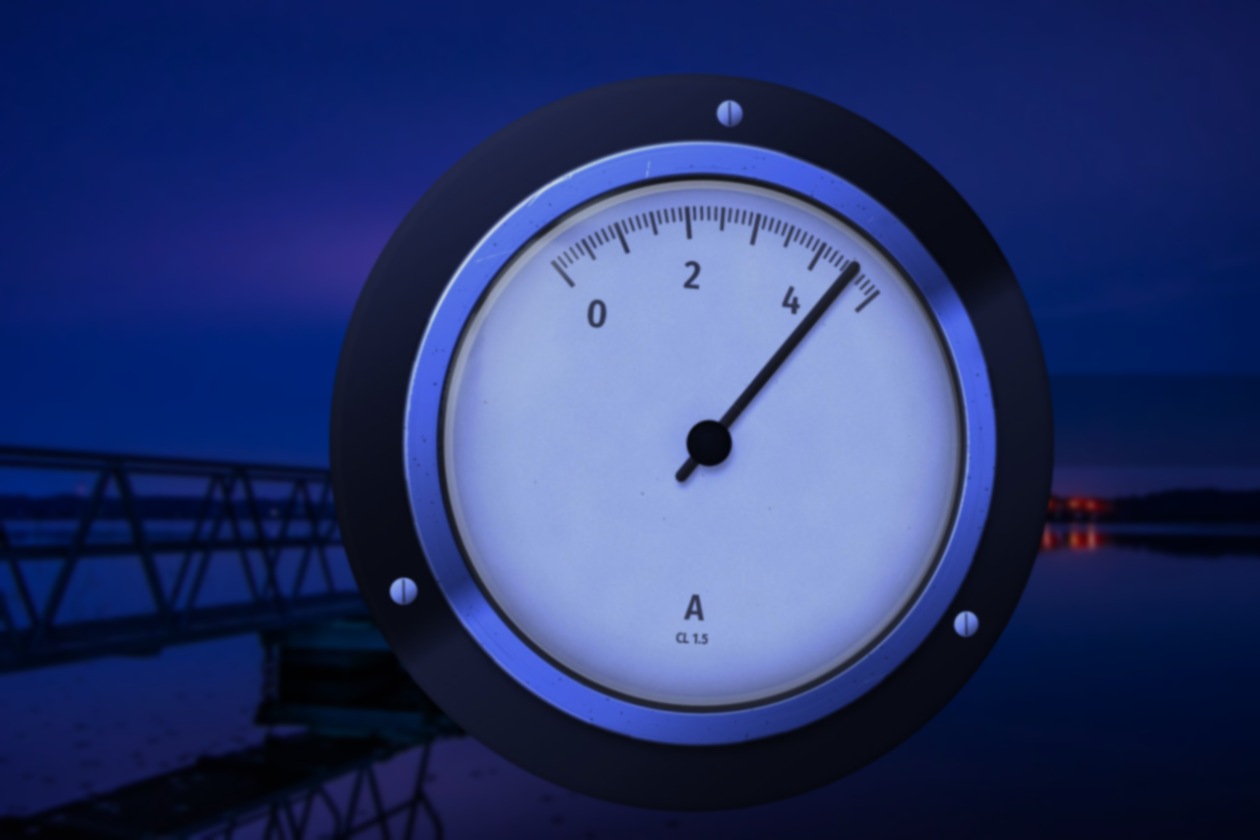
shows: value=4.5 unit=A
